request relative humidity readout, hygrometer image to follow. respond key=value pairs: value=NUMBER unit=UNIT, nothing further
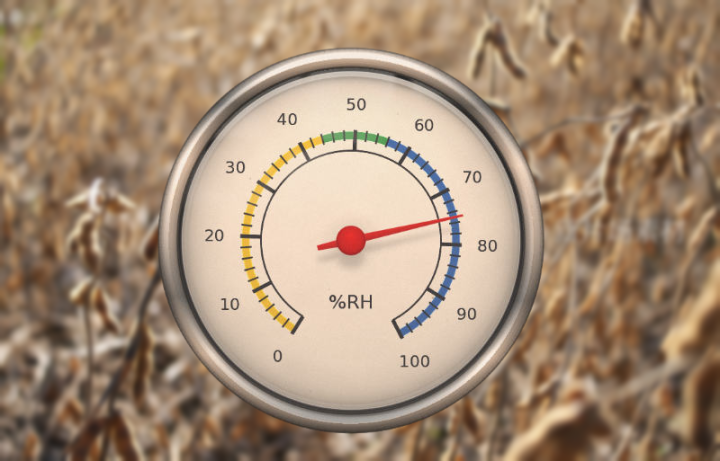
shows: value=75 unit=%
